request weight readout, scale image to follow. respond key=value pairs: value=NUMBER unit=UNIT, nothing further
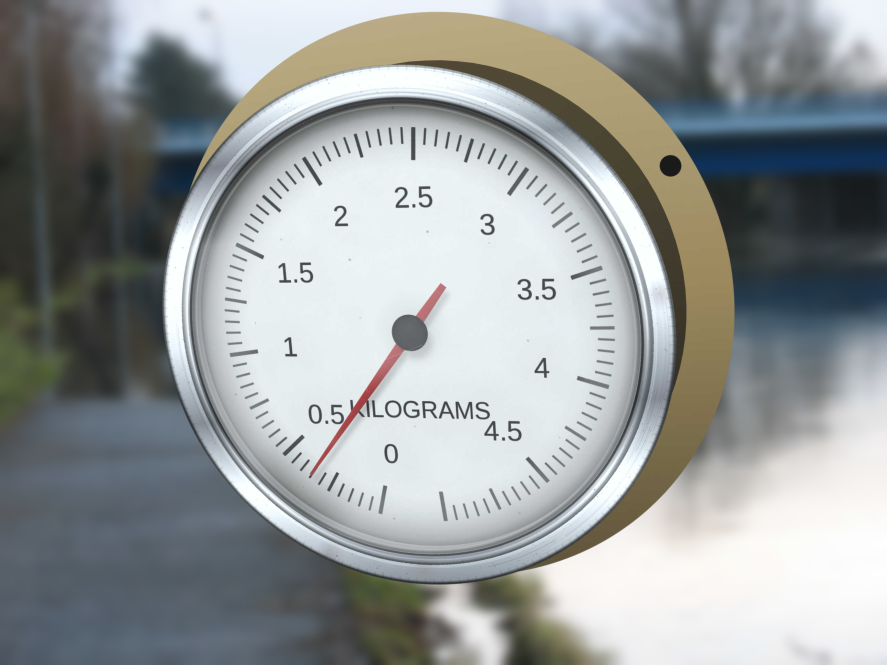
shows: value=0.35 unit=kg
